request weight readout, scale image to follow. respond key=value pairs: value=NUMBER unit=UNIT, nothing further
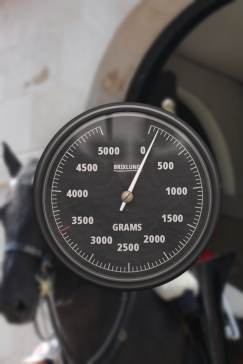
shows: value=100 unit=g
